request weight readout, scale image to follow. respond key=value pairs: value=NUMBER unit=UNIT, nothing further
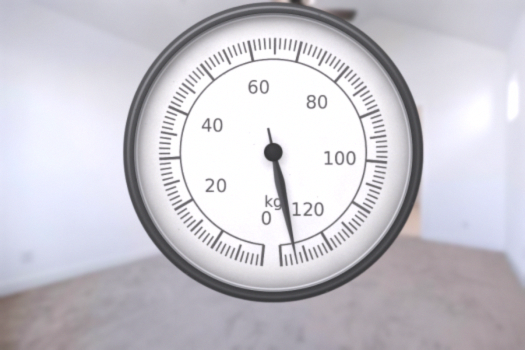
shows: value=127 unit=kg
